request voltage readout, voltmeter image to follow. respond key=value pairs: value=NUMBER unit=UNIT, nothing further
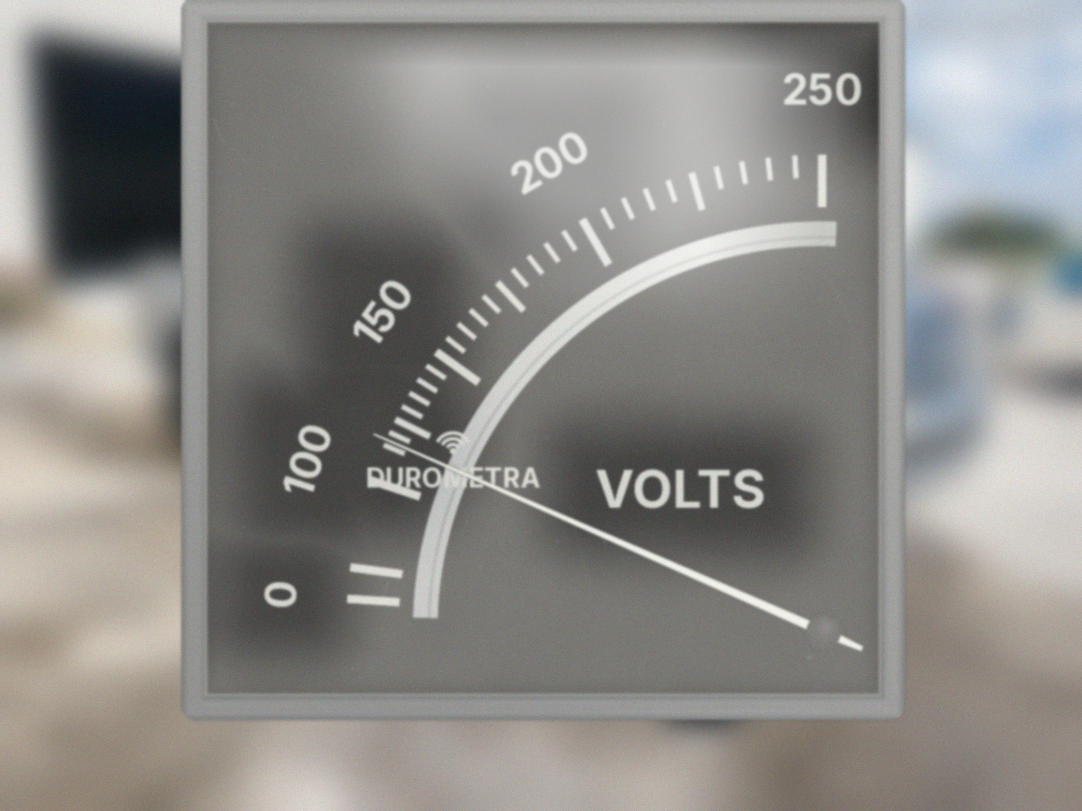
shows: value=117.5 unit=V
